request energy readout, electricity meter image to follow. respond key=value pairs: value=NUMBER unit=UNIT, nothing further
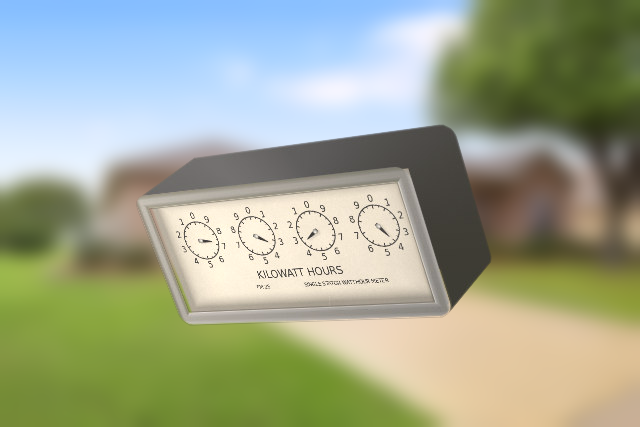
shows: value=7334 unit=kWh
